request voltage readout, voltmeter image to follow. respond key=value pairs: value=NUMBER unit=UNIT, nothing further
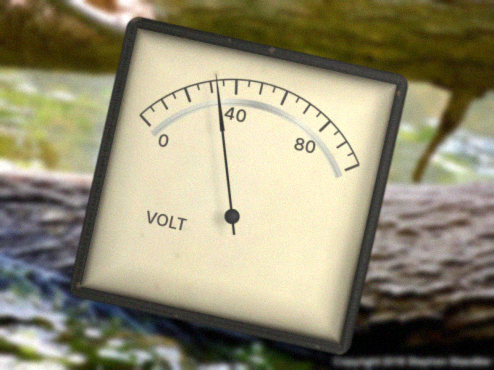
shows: value=32.5 unit=V
